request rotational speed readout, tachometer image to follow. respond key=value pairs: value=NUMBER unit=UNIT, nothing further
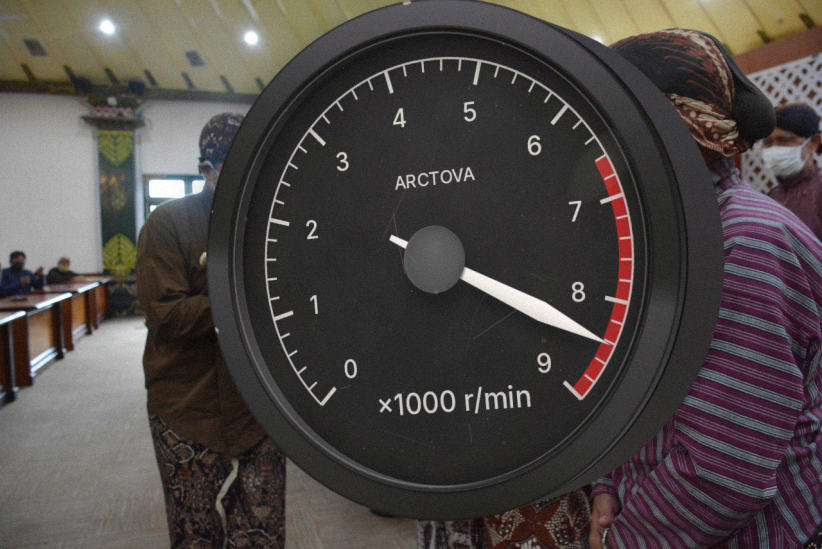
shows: value=8400 unit=rpm
